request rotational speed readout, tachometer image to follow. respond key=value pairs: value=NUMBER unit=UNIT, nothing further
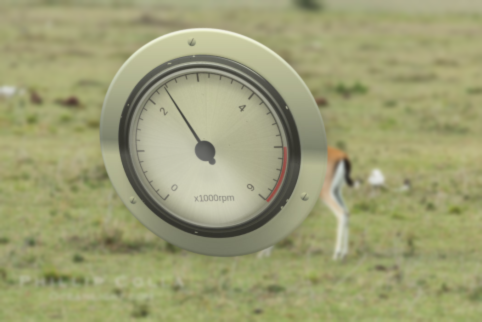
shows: value=2400 unit=rpm
